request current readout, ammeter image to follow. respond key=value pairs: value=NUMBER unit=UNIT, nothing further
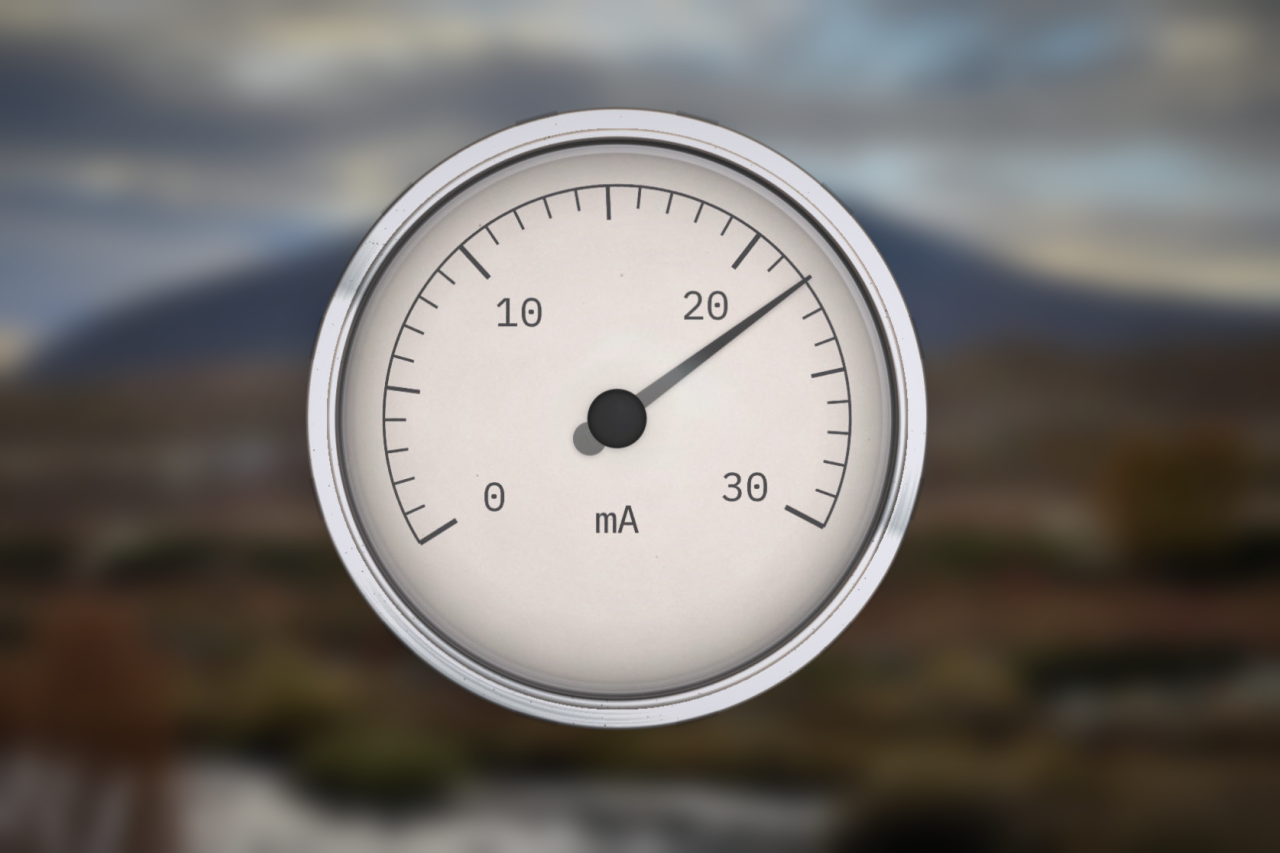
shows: value=22 unit=mA
